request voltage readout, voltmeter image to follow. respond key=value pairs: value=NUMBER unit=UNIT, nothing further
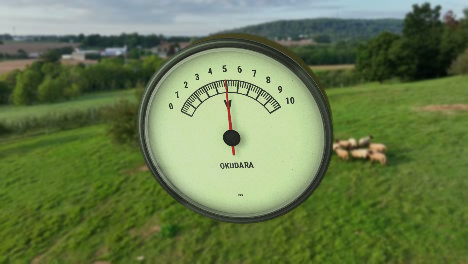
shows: value=5 unit=V
